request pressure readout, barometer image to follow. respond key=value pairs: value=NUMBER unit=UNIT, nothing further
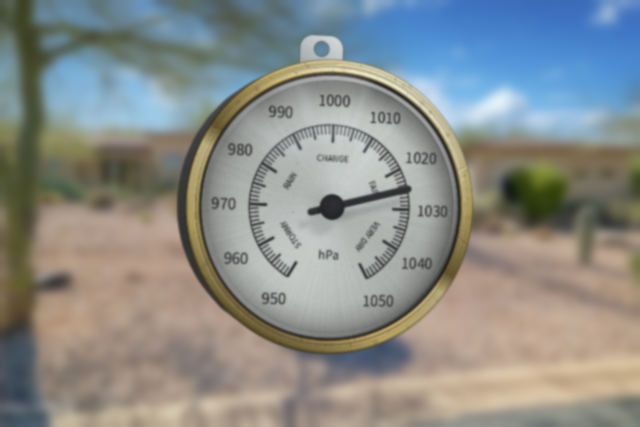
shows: value=1025 unit=hPa
